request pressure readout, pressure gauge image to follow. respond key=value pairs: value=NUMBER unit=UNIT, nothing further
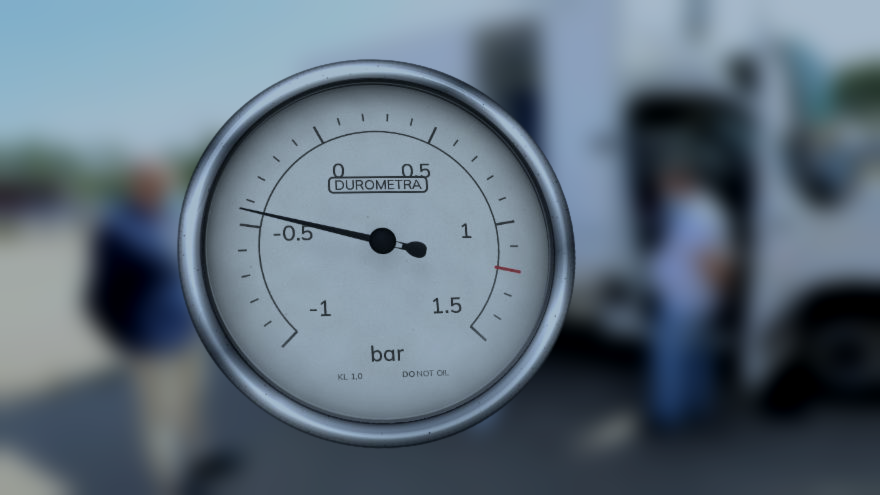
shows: value=-0.45 unit=bar
